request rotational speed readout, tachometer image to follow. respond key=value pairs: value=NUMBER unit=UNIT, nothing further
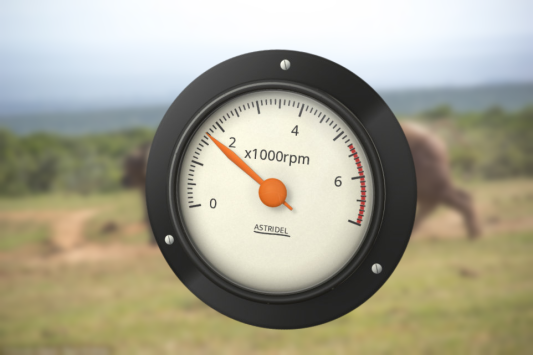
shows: value=1700 unit=rpm
